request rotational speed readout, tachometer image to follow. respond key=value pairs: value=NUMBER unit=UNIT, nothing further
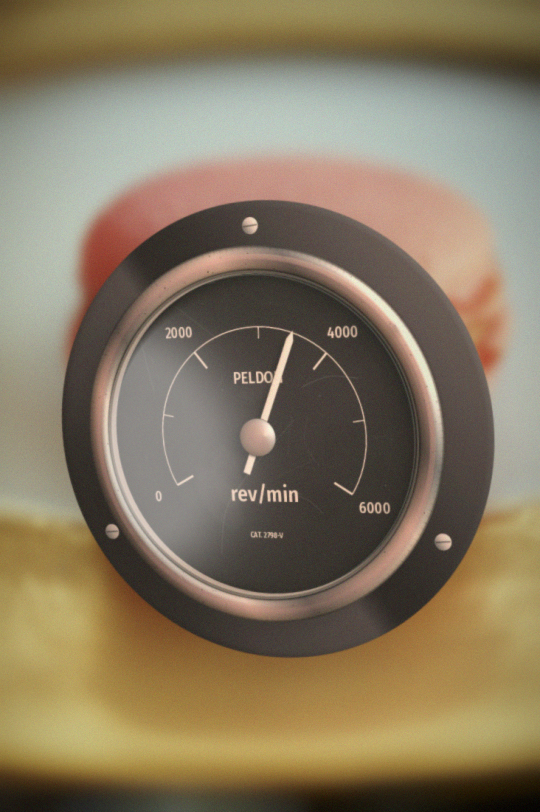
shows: value=3500 unit=rpm
